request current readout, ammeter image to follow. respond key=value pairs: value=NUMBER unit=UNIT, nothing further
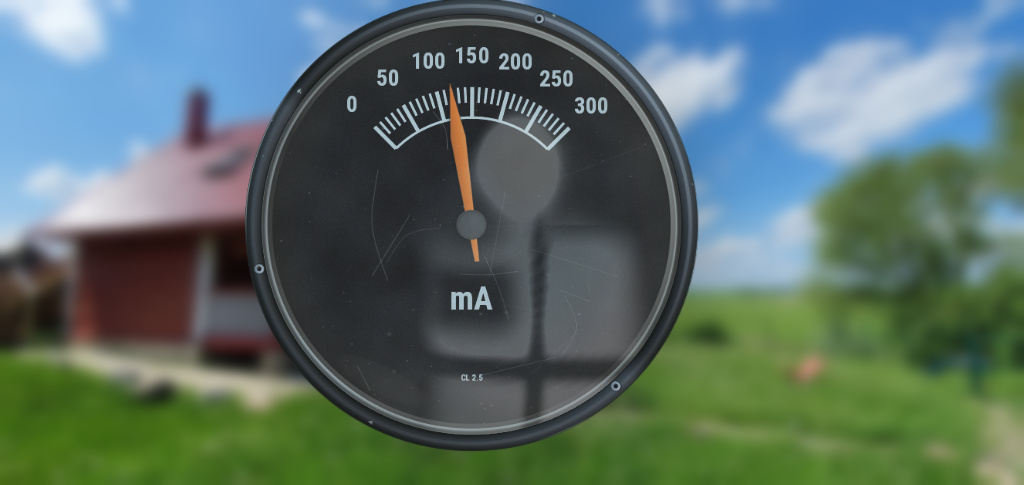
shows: value=120 unit=mA
